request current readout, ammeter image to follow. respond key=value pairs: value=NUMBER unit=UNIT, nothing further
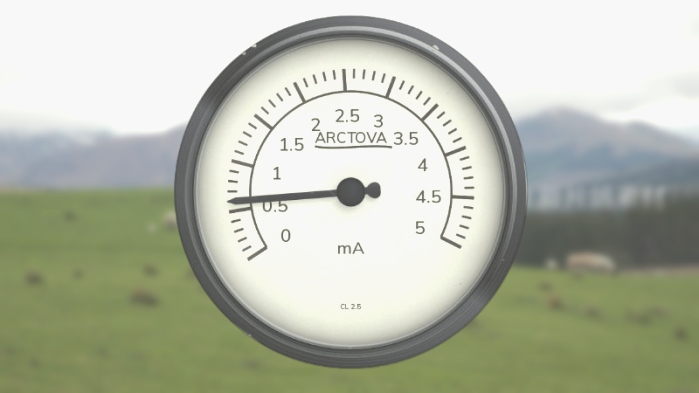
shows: value=0.6 unit=mA
